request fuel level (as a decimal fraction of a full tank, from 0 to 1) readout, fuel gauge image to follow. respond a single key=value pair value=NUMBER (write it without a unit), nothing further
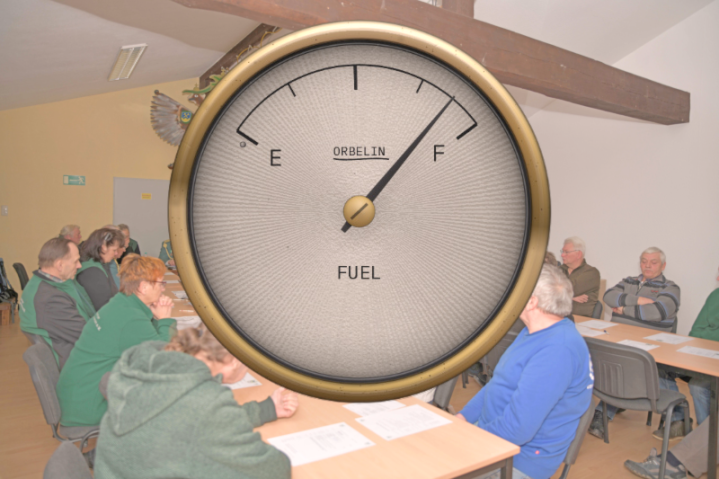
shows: value=0.875
